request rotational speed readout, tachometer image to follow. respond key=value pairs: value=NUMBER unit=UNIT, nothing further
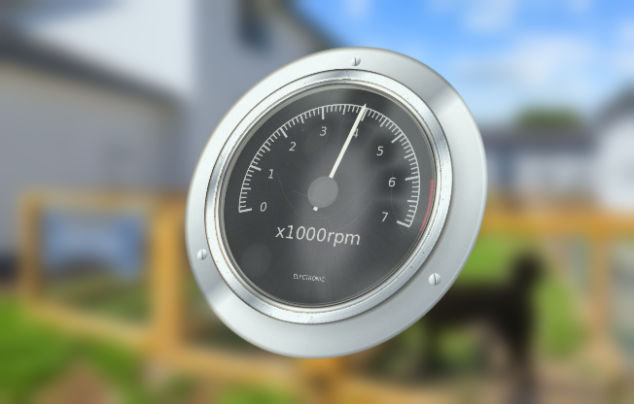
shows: value=4000 unit=rpm
